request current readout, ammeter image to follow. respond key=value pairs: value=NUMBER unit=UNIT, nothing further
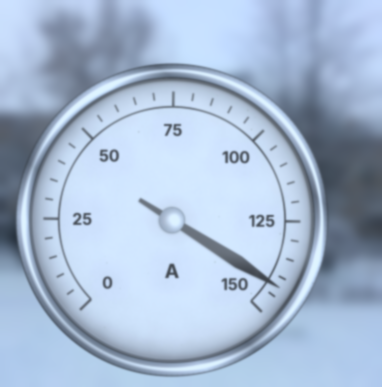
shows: value=142.5 unit=A
